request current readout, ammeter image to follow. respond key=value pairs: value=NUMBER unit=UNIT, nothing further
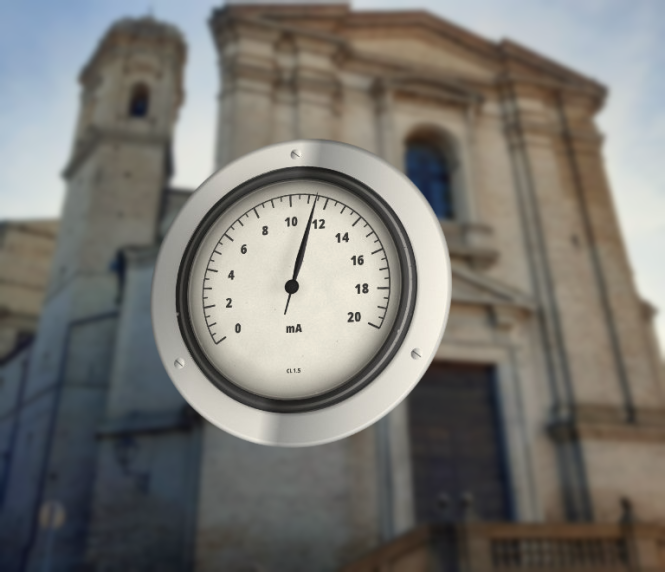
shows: value=11.5 unit=mA
